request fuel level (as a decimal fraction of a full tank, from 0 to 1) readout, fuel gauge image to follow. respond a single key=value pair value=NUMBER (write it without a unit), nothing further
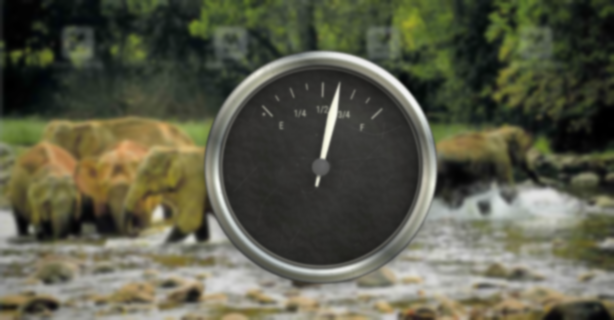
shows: value=0.625
